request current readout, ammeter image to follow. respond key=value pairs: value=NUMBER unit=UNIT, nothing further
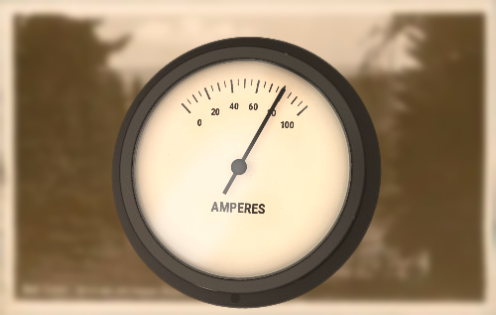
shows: value=80 unit=A
